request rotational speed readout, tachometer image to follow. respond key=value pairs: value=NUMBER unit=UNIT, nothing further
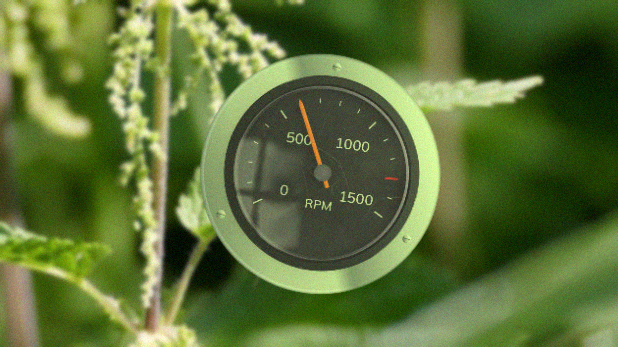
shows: value=600 unit=rpm
